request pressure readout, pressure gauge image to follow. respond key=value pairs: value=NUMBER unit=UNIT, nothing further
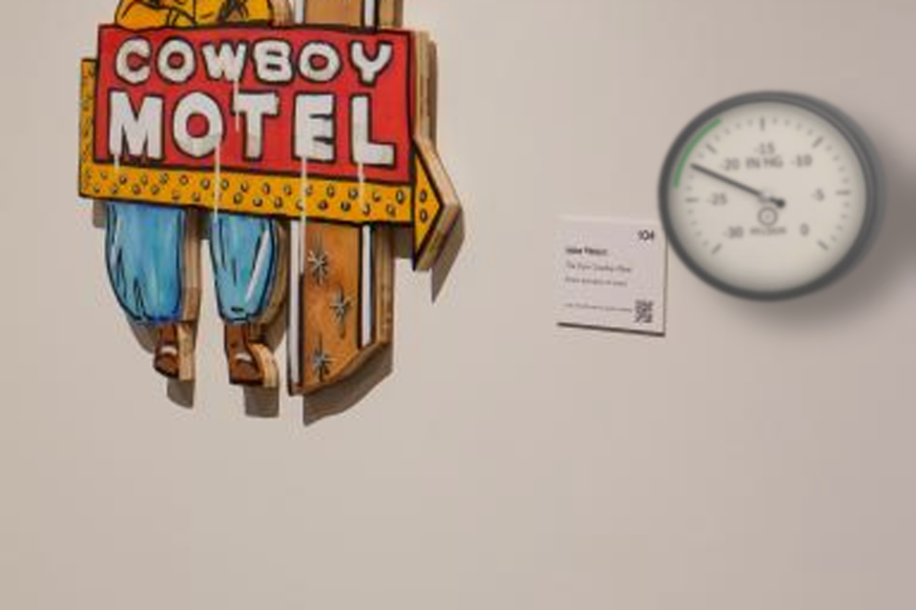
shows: value=-22 unit=inHg
